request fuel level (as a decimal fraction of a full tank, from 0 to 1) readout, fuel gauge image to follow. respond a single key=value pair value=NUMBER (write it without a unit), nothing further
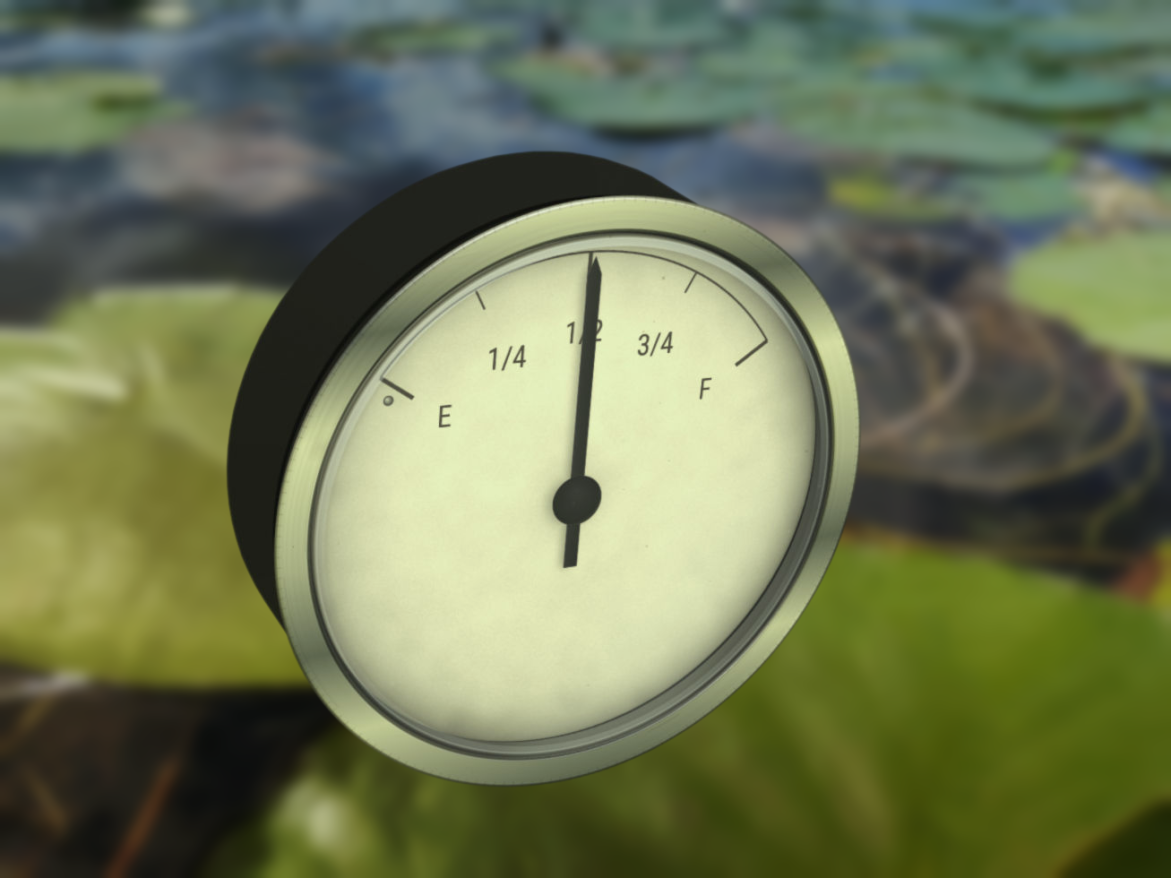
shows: value=0.5
